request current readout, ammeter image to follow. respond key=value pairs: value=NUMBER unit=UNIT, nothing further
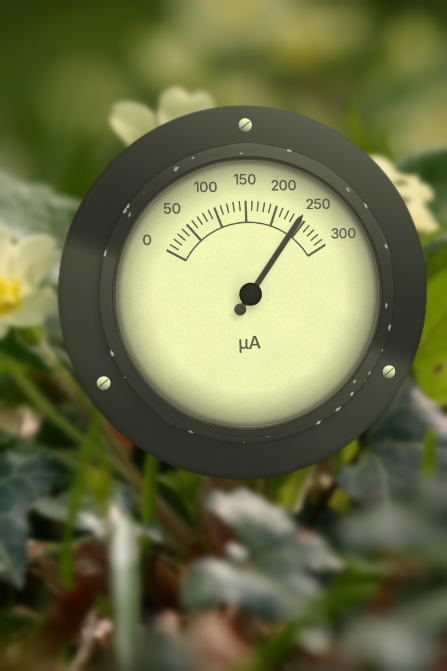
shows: value=240 unit=µA
